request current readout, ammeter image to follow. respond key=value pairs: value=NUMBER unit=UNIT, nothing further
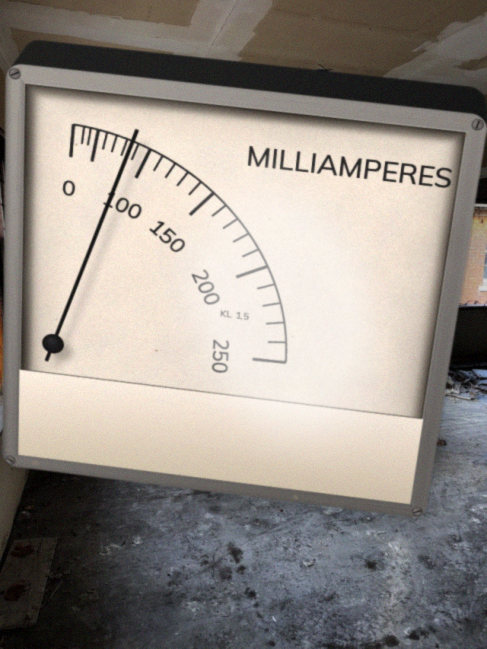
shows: value=85 unit=mA
